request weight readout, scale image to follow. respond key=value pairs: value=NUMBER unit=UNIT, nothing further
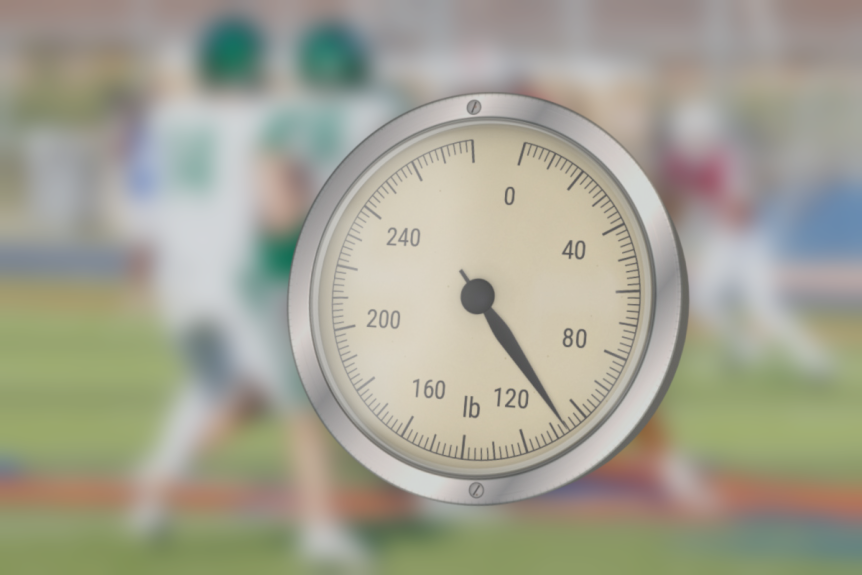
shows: value=106 unit=lb
